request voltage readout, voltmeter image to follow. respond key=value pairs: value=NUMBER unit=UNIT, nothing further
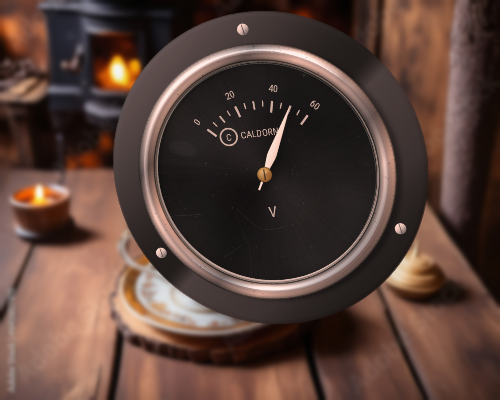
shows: value=50 unit=V
